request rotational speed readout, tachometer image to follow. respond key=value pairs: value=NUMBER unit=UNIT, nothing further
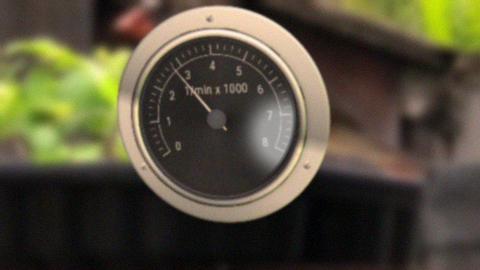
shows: value=2800 unit=rpm
